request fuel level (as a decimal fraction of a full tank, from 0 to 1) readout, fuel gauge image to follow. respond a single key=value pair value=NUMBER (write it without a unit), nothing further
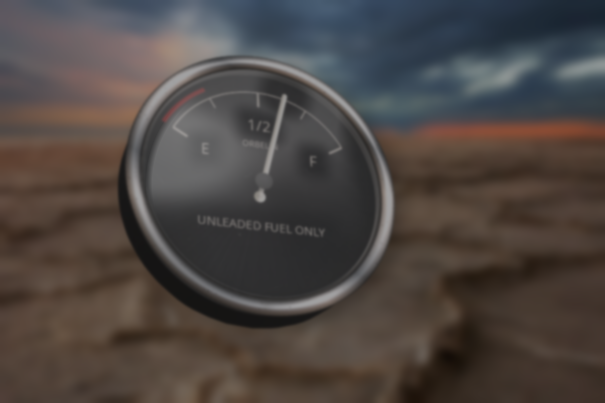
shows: value=0.625
